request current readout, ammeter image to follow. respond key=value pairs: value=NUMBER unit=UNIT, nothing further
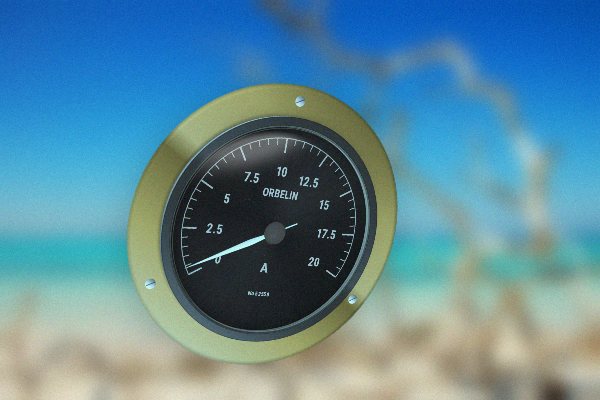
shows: value=0.5 unit=A
